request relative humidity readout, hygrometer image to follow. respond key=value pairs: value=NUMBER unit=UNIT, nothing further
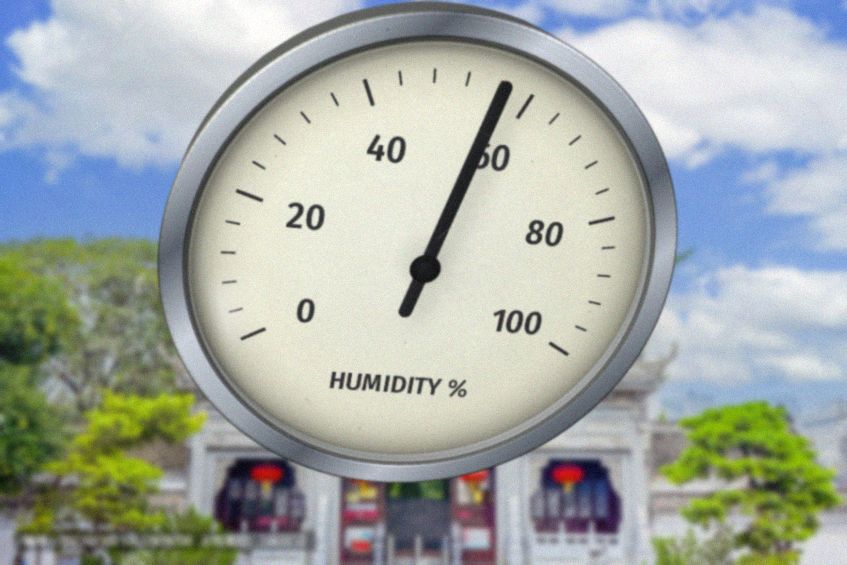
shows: value=56 unit=%
